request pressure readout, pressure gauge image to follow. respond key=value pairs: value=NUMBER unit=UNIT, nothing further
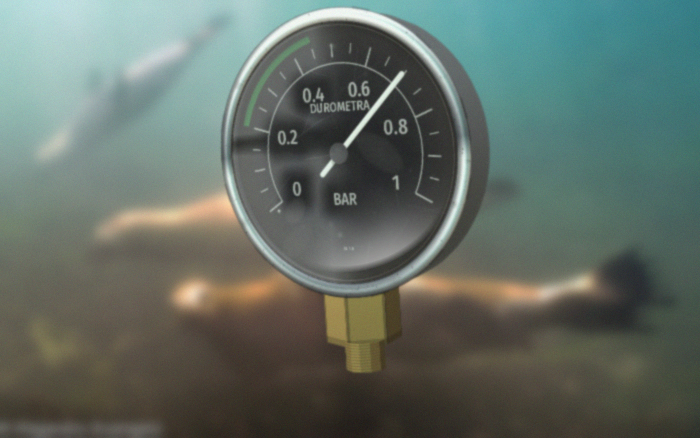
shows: value=0.7 unit=bar
